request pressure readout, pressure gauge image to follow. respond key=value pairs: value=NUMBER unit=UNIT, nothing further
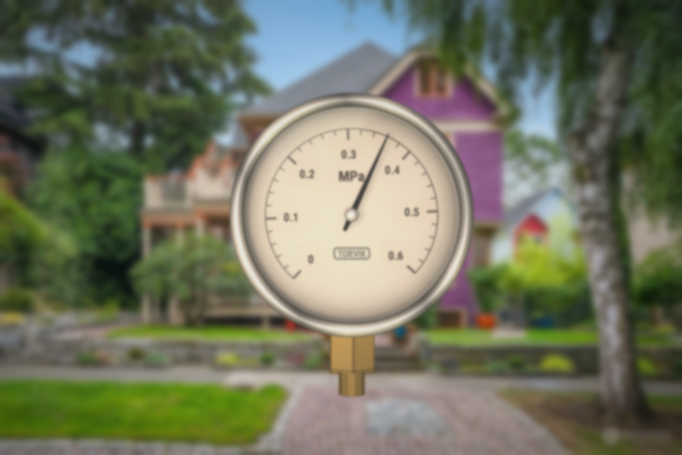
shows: value=0.36 unit=MPa
